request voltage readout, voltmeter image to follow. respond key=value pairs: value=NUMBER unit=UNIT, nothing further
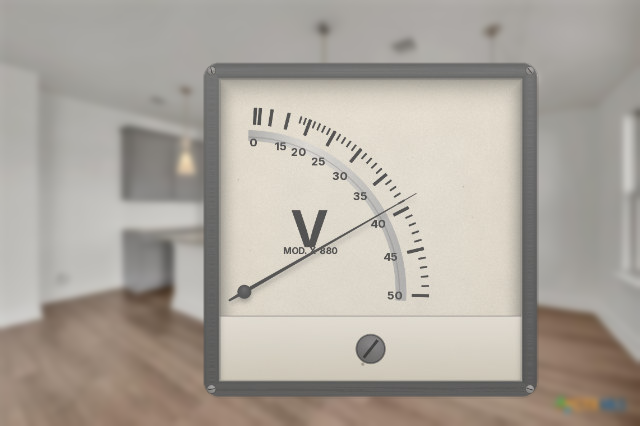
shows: value=39 unit=V
